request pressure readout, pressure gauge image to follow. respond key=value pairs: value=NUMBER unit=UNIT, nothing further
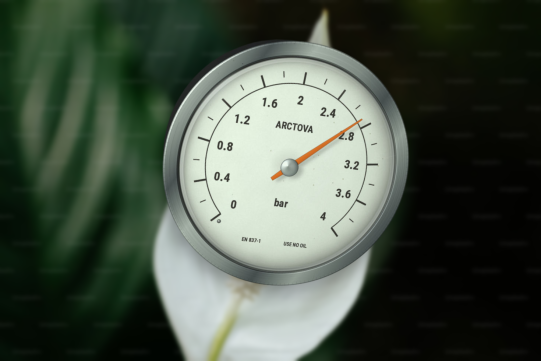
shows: value=2.7 unit=bar
